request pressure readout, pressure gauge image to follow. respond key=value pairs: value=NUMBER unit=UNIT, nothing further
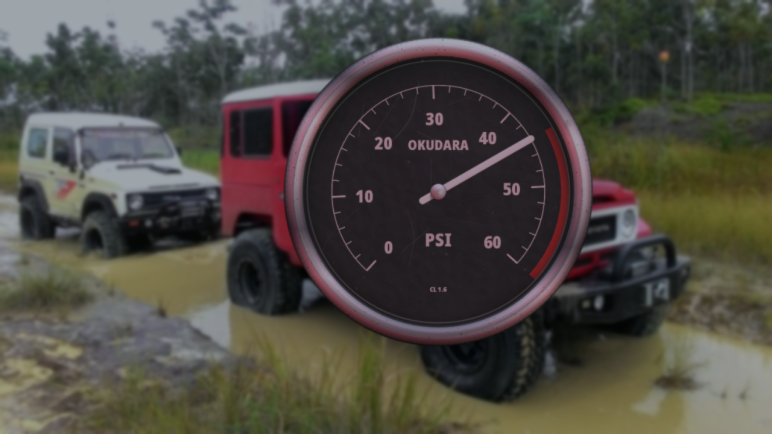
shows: value=44 unit=psi
